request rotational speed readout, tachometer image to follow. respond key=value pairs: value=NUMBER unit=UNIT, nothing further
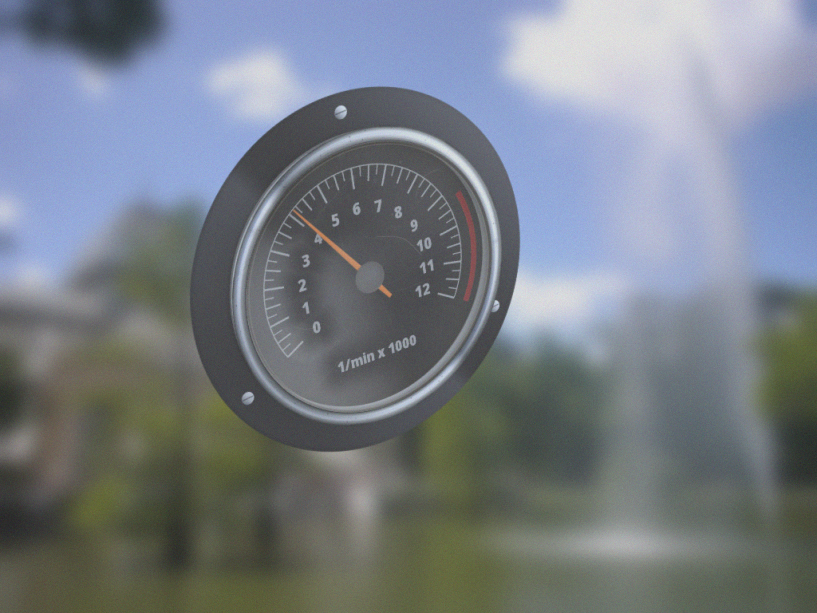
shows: value=4125 unit=rpm
